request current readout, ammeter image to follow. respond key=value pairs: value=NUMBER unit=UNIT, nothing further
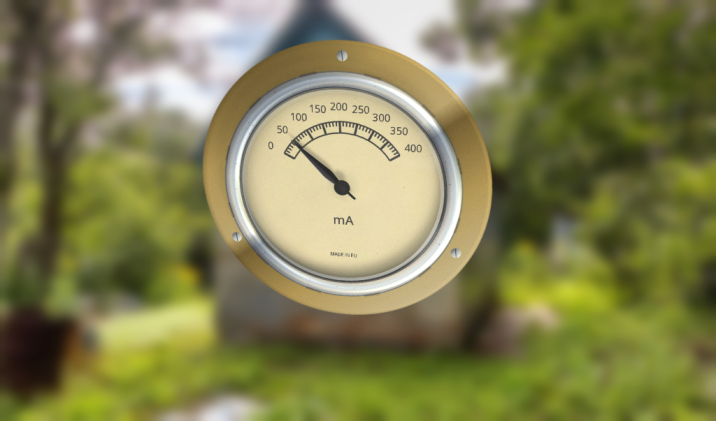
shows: value=50 unit=mA
